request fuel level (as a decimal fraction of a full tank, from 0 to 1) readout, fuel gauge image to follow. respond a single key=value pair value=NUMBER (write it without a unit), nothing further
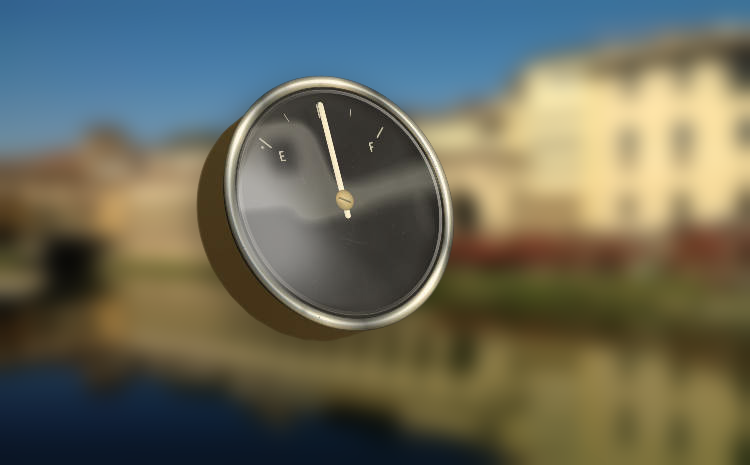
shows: value=0.5
